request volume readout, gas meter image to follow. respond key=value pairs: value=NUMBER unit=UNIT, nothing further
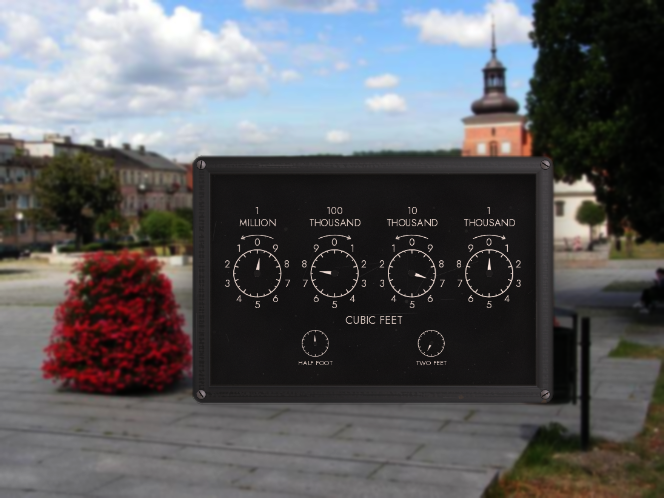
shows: value=977000 unit=ft³
